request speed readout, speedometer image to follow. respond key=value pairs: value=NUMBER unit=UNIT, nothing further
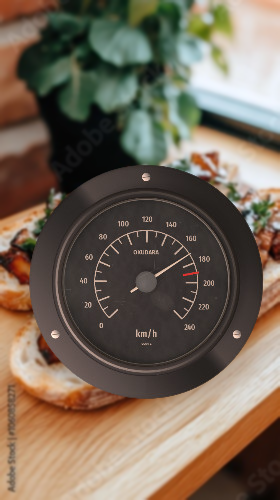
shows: value=170 unit=km/h
